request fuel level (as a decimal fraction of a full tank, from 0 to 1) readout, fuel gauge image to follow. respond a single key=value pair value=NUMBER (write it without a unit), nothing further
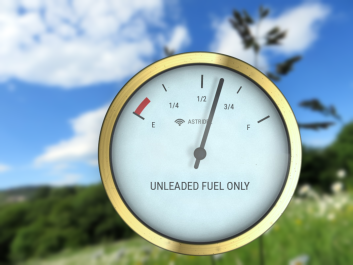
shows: value=0.625
